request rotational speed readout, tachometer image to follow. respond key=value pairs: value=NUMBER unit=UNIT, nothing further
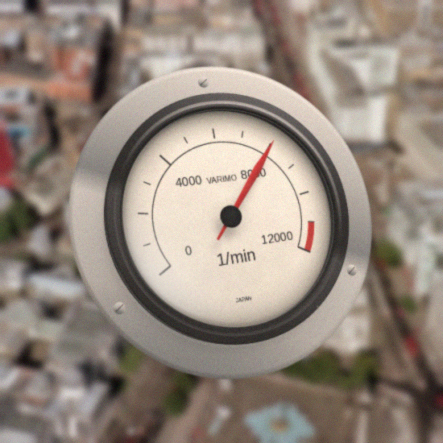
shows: value=8000 unit=rpm
